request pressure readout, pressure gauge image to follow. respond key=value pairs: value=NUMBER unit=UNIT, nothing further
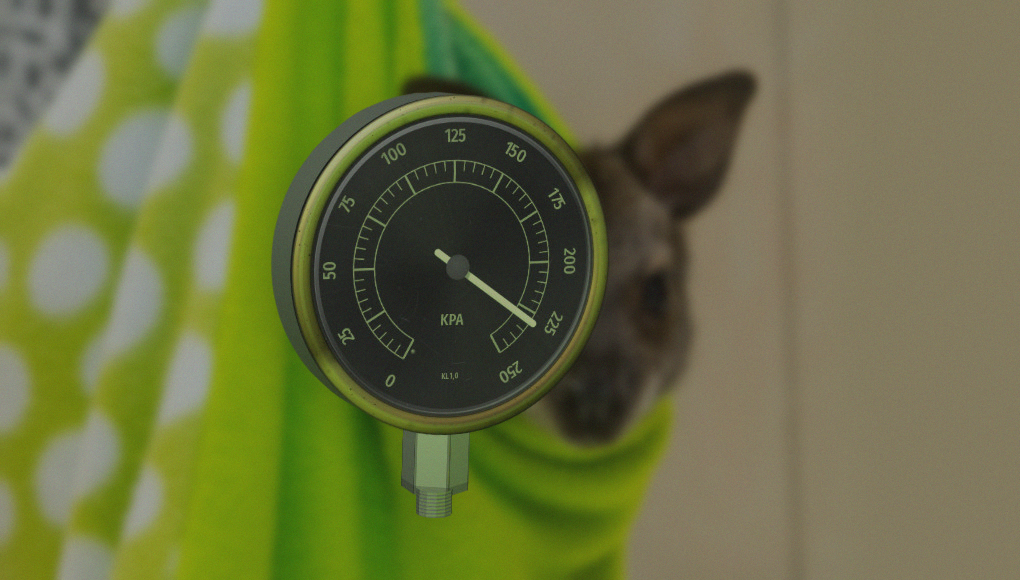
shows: value=230 unit=kPa
